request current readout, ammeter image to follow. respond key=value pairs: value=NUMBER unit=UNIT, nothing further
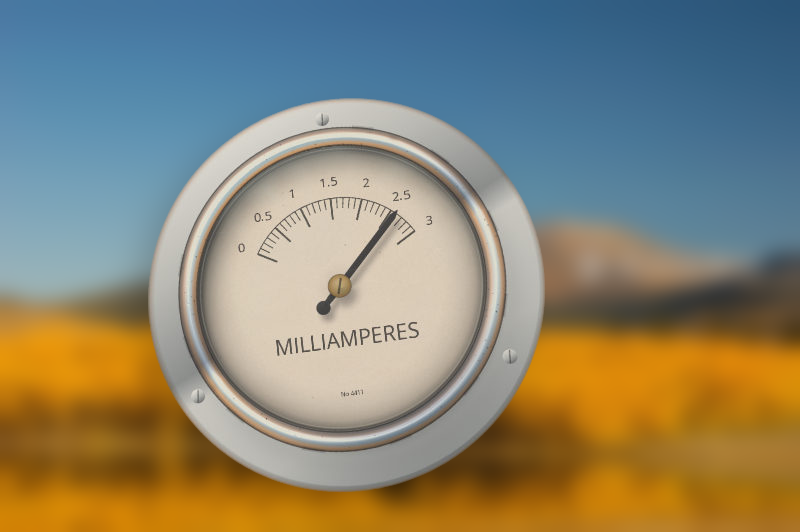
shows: value=2.6 unit=mA
